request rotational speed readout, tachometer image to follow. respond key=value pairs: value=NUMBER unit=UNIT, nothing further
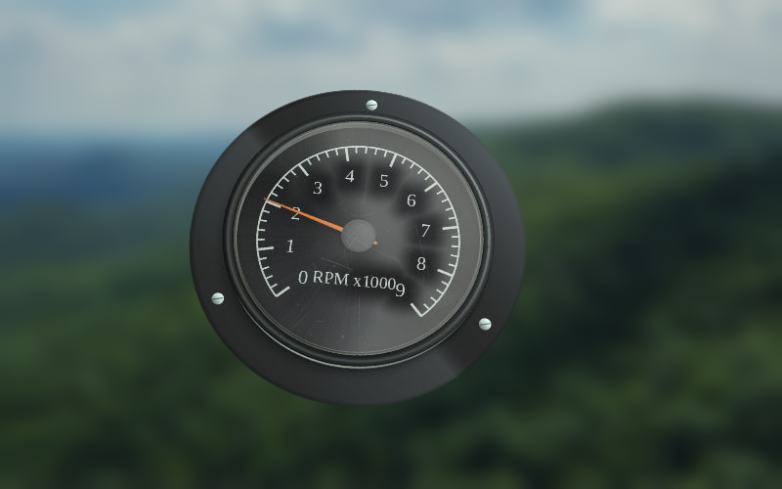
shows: value=2000 unit=rpm
